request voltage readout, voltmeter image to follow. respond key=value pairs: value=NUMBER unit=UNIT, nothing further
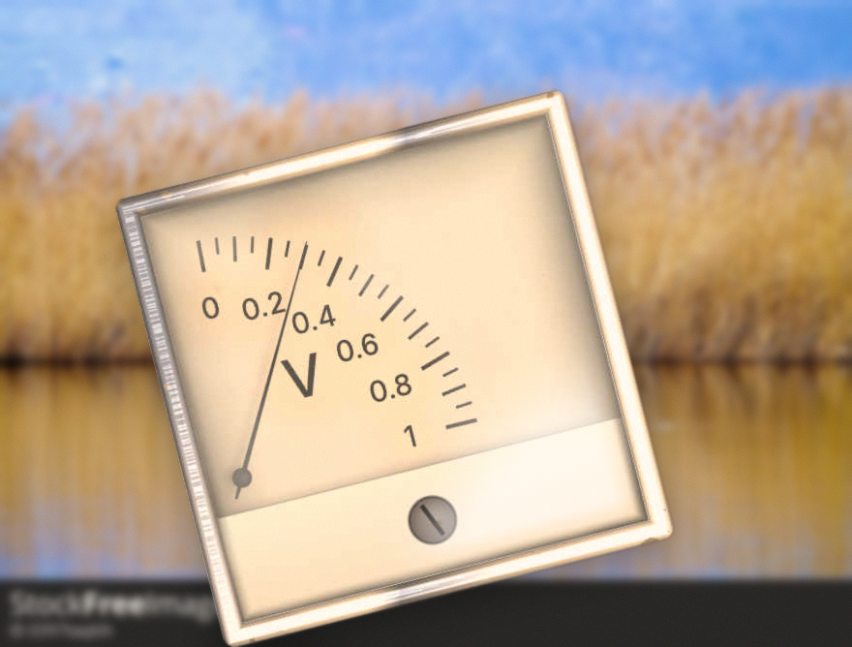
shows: value=0.3 unit=V
